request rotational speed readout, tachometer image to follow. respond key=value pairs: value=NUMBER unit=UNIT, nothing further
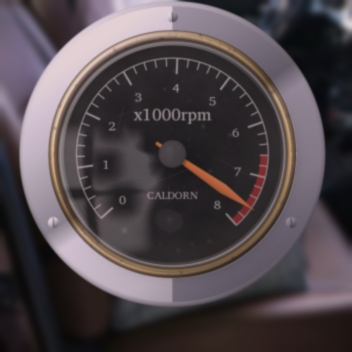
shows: value=7600 unit=rpm
